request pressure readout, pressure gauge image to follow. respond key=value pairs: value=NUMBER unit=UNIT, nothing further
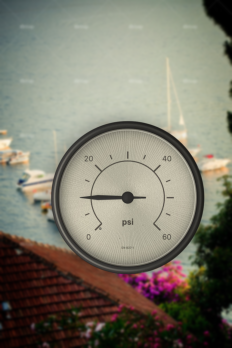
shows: value=10 unit=psi
